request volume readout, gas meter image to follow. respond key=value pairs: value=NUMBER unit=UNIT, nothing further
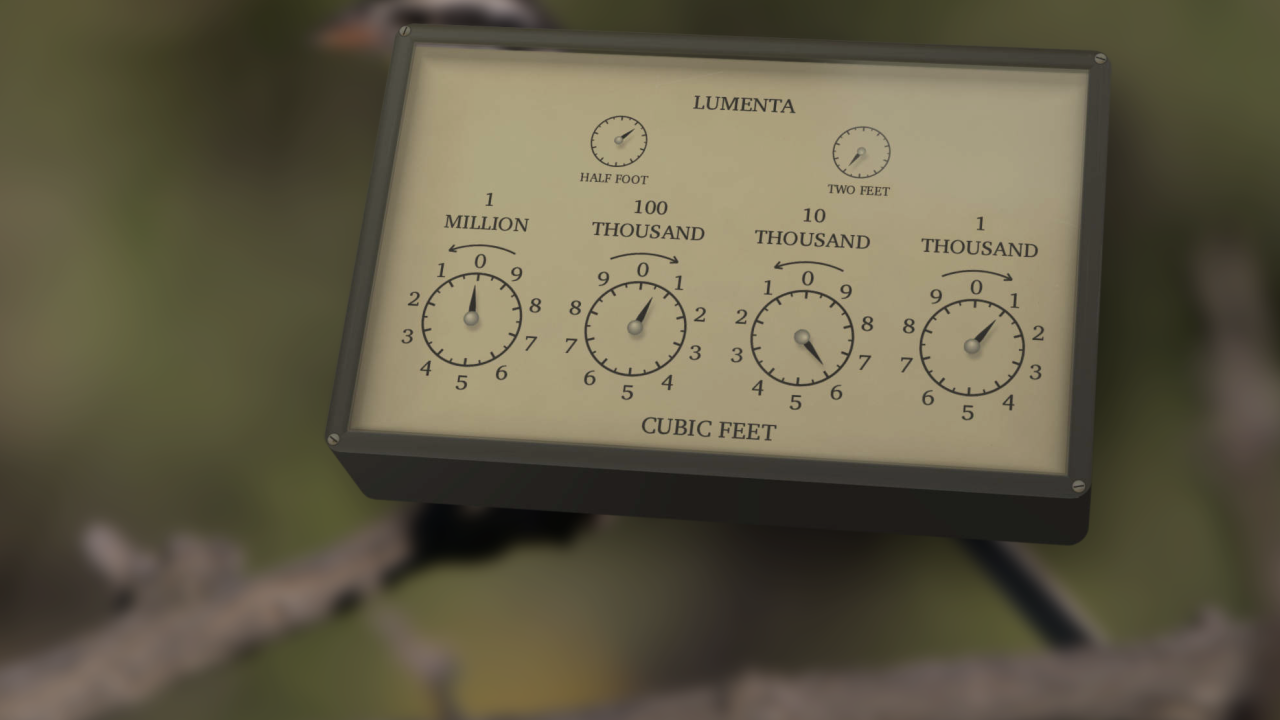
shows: value=6100 unit=ft³
